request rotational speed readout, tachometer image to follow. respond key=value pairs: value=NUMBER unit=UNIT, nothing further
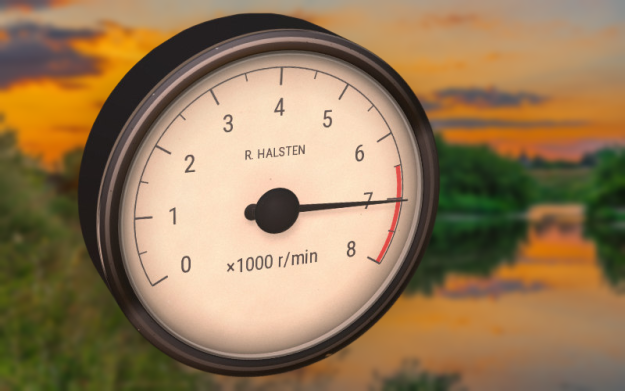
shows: value=7000 unit=rpm
